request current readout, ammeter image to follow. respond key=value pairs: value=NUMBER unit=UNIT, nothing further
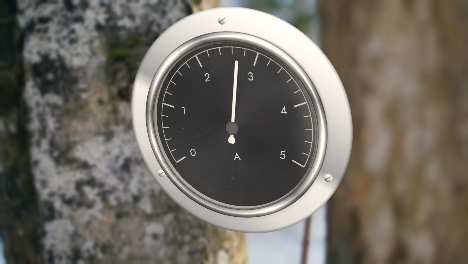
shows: value=2.7 unit=A
